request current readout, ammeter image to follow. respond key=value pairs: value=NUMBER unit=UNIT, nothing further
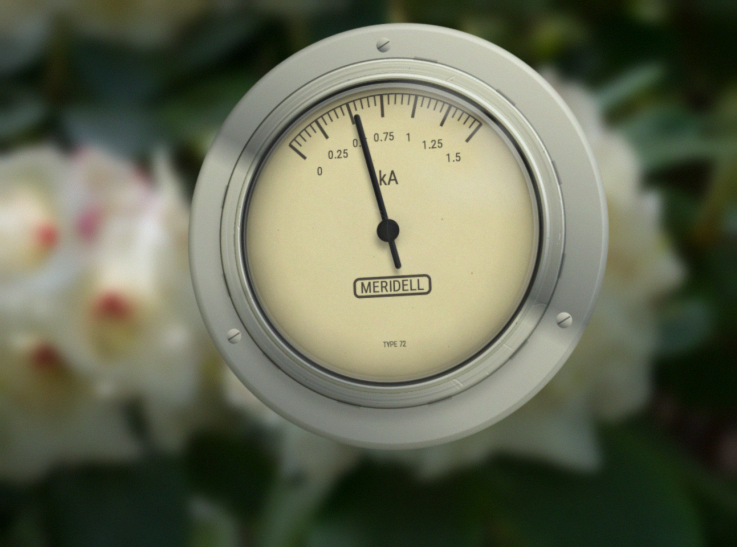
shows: value=0.55 unit=kA
